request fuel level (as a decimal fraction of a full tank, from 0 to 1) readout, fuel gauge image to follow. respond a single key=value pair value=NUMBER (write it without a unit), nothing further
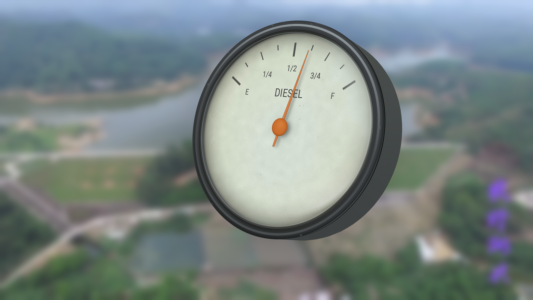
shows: value=0.625
